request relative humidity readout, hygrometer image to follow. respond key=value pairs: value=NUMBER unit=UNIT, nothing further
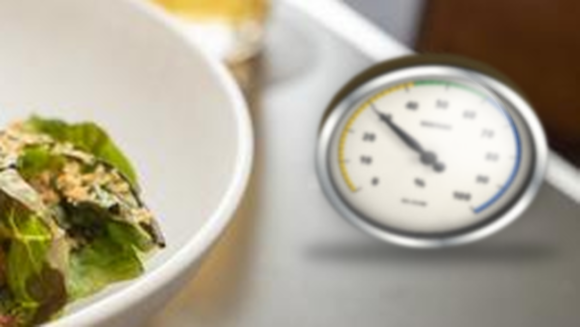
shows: value=30 unit=%
